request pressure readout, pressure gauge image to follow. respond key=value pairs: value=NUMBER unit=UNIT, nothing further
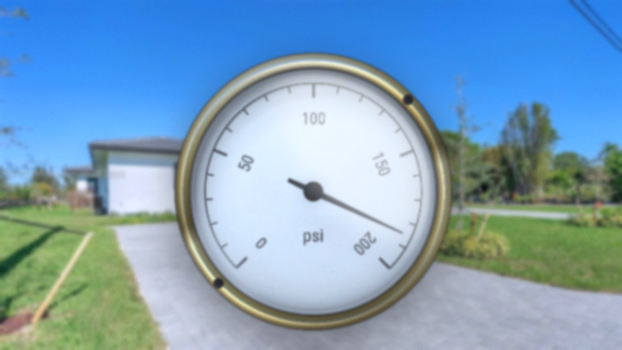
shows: value=185 unit=psi
